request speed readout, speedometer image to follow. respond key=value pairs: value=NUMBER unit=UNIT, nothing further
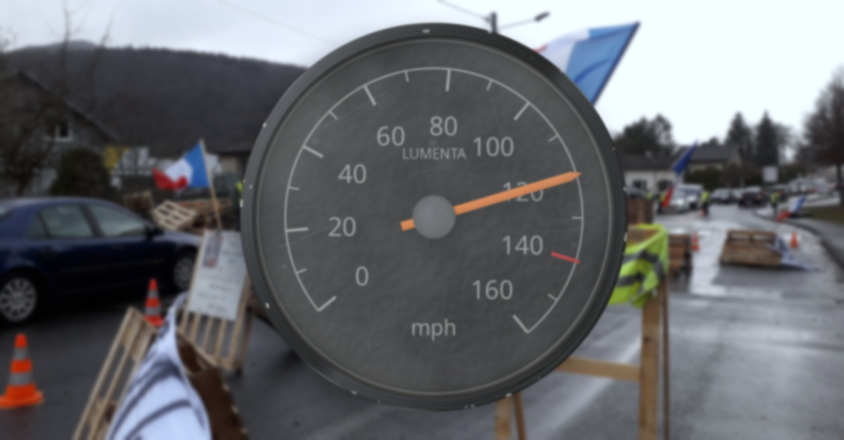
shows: value=120 unit=mph
